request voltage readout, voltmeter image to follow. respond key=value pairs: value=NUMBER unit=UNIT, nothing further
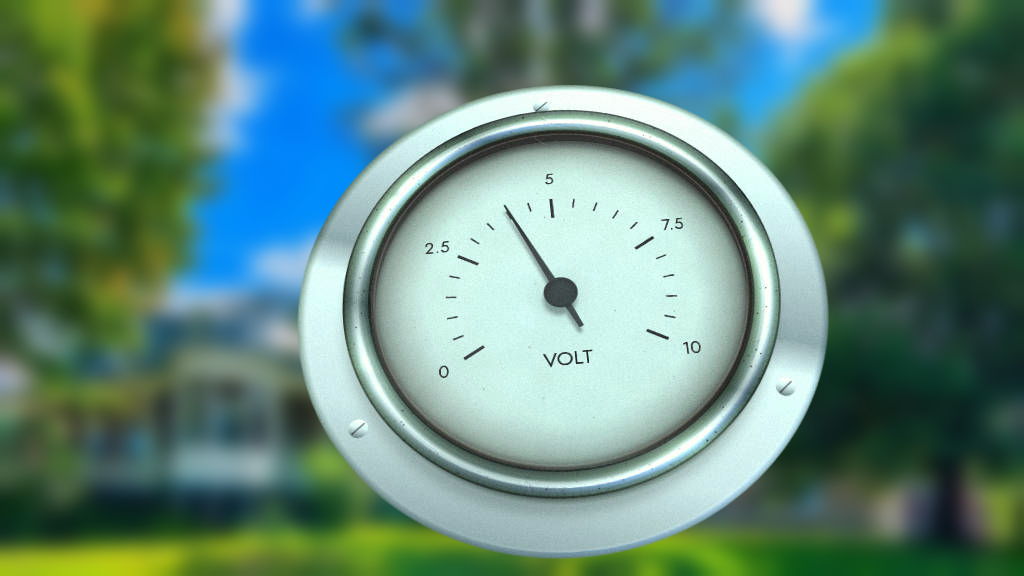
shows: value=4 unit=V
